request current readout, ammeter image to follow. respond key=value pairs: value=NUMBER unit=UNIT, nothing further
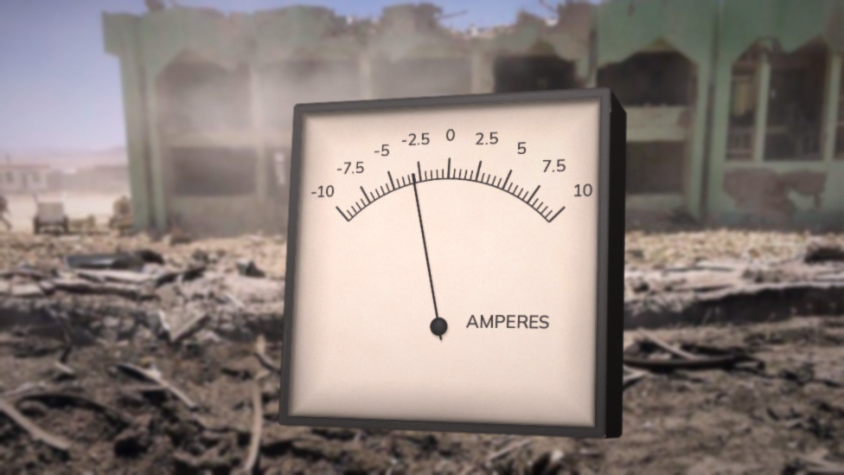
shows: value=-3 unit=A
